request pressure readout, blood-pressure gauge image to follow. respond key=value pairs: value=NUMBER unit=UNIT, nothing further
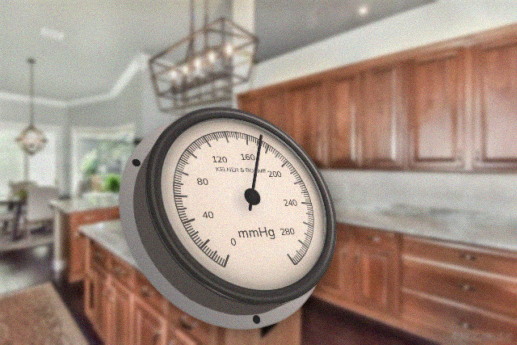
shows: value=170 unit=mmHg
